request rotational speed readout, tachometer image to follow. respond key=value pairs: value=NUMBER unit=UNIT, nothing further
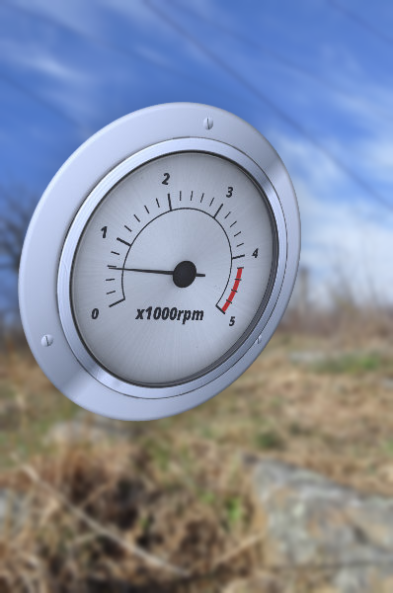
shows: value=600 unit=rpm
